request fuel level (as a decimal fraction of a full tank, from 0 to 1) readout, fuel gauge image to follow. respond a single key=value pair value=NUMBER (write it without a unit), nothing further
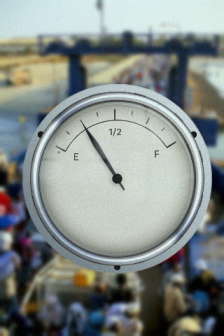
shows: value=0.25
